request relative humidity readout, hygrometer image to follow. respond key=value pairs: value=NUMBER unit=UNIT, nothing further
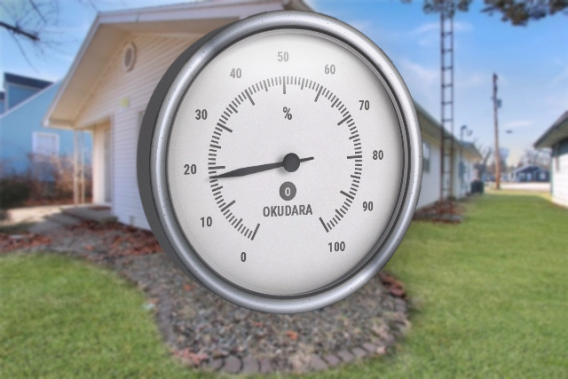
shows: value=18 unit=%
